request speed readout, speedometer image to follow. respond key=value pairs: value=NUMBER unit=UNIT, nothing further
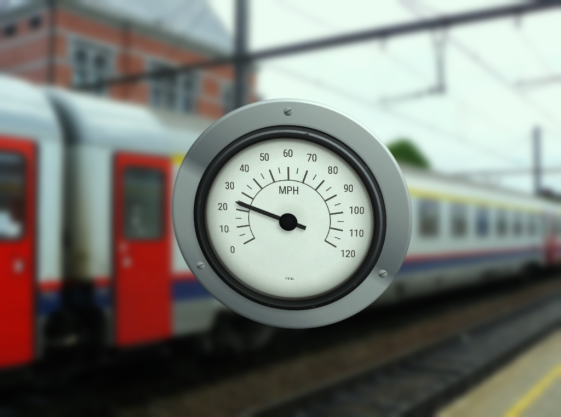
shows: value=25 unit=mph
